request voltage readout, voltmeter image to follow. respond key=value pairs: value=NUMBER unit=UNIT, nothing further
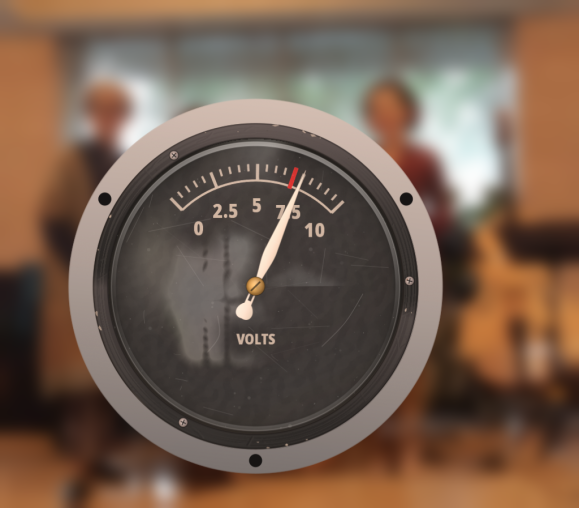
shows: value=7.5 unit=V
